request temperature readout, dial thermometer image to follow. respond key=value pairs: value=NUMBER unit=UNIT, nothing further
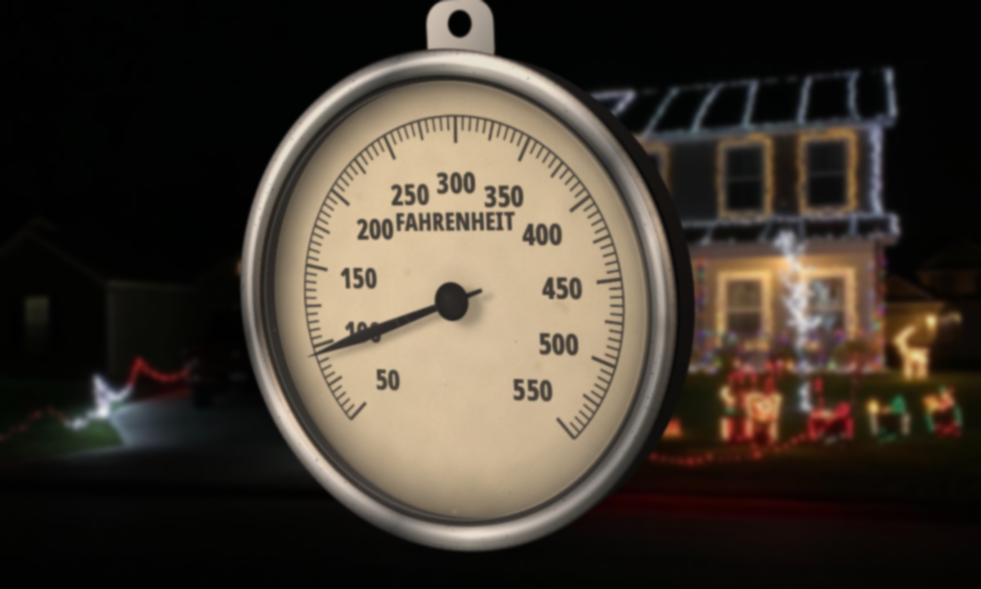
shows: value=95 unit=°F
